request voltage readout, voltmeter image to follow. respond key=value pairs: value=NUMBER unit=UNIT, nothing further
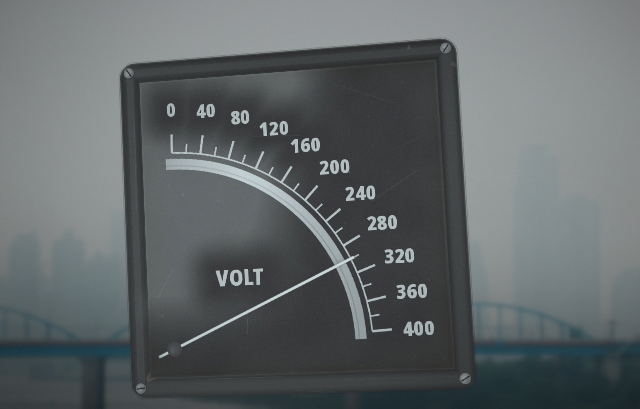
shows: value=300 unit=V
